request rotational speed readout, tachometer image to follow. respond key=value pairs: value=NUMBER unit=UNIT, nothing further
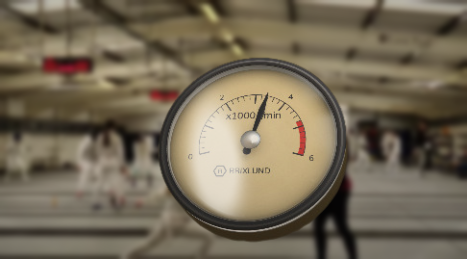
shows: value=3400 unit=rpm
